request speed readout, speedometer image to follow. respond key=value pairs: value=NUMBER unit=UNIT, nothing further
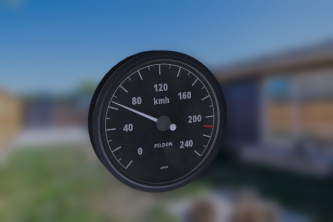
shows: value=65 unit=km/h
